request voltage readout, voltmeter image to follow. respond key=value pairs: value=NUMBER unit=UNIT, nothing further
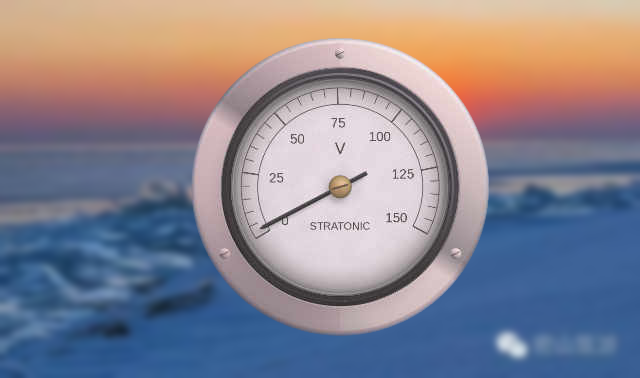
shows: value=2.5 unit=V
